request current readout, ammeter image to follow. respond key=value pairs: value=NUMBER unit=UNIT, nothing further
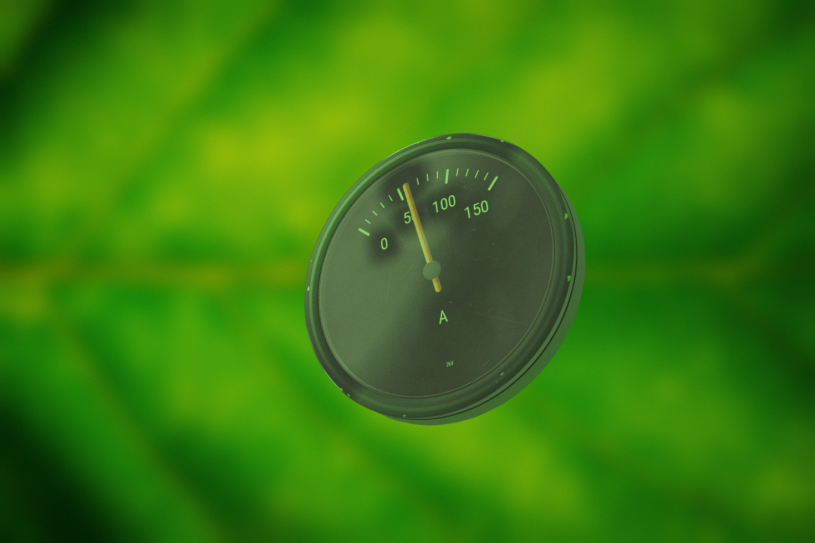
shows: value=60 unit=A
